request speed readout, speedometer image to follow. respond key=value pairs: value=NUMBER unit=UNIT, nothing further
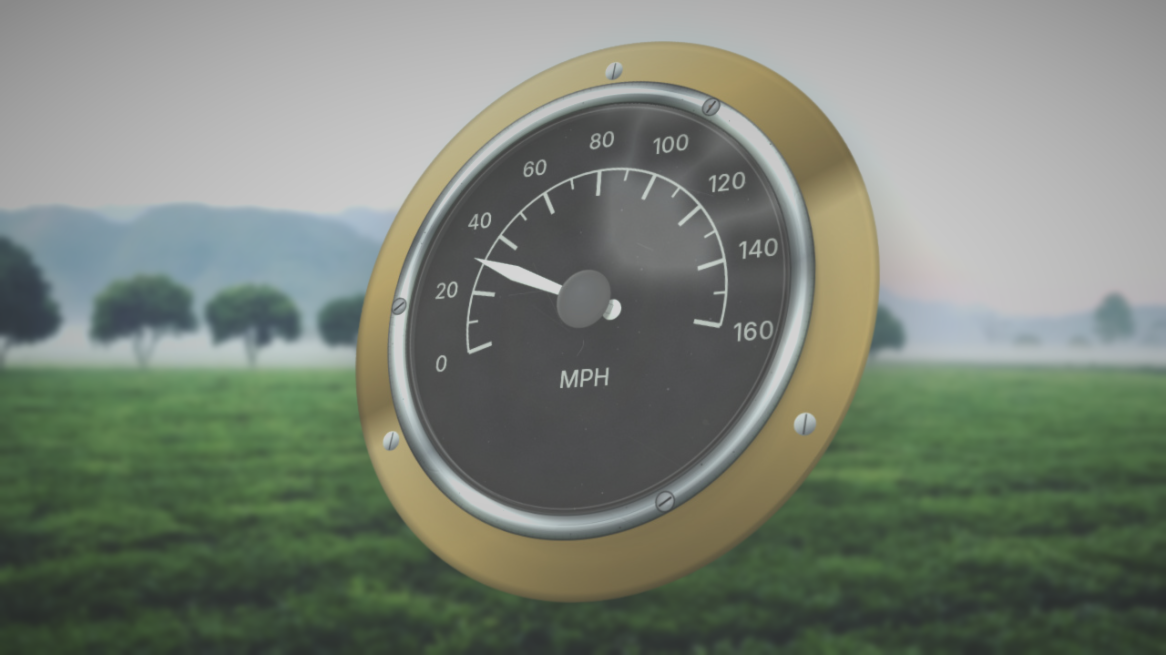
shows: value=30 unit=mph
